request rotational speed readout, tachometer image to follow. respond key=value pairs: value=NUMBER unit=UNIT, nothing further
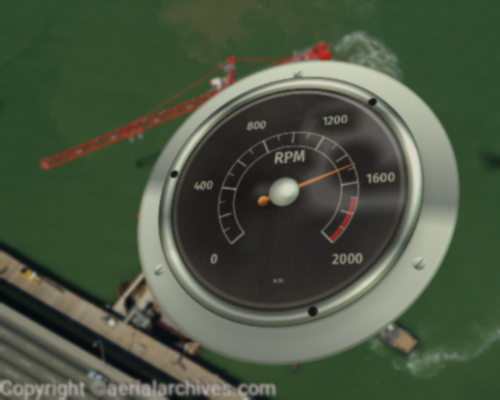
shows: value=1500 unit=rpm
